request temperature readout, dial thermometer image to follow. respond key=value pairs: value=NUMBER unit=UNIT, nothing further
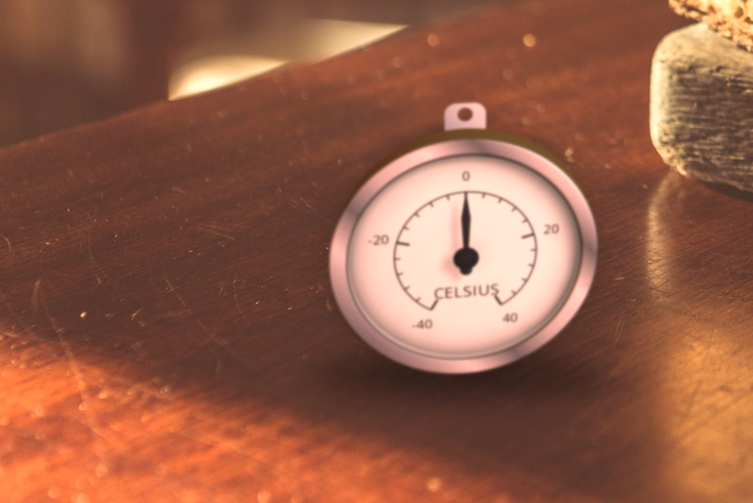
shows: value=0 unit=°C
